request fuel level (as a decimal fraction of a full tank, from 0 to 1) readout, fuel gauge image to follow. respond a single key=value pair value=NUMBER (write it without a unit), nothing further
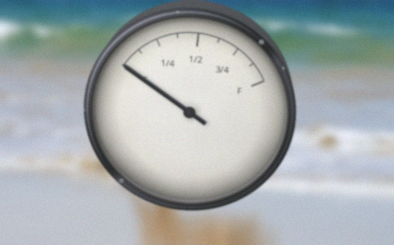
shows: value=0
